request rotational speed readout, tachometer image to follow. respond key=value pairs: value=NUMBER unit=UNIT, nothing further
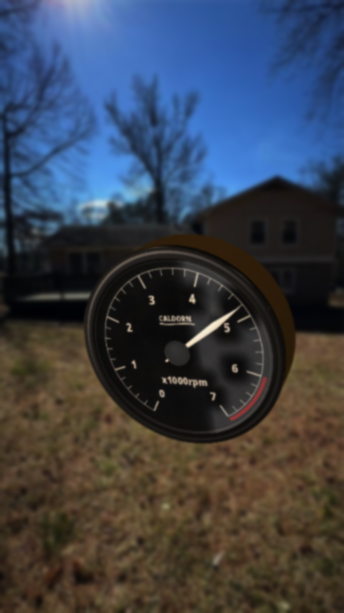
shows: value=4800 unit=rpm
